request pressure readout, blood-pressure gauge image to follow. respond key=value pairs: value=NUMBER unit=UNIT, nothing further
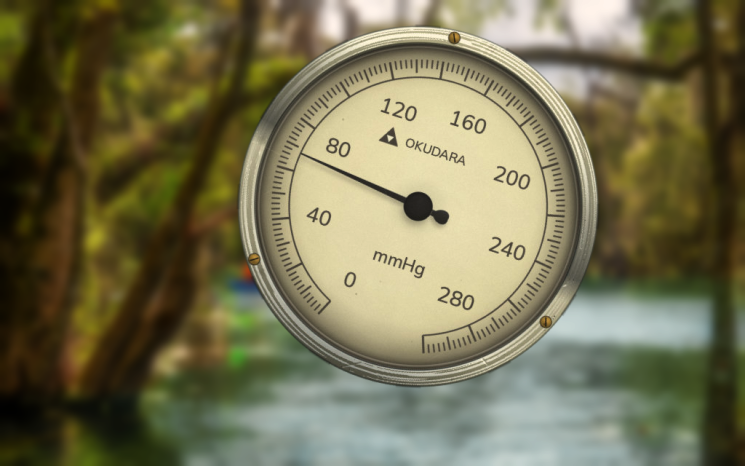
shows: value=68 unit=mmHg
